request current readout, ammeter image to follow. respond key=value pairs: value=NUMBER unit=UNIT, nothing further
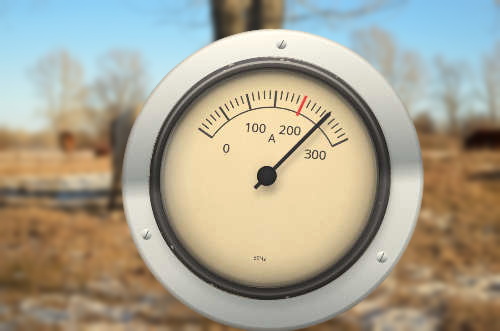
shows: value=250 unit=A
